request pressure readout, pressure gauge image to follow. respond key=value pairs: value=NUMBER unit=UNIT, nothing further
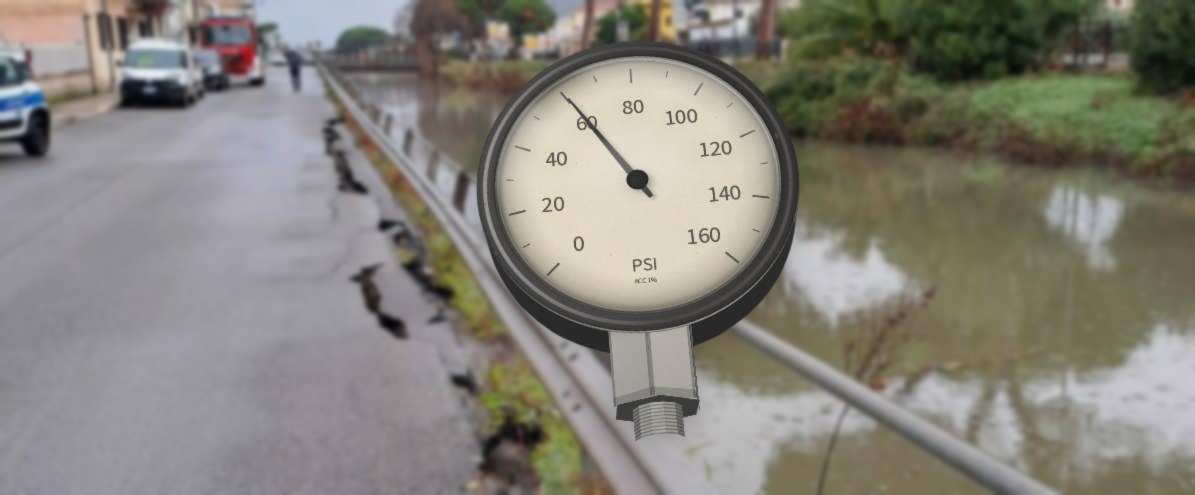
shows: value=60 unit=psi
